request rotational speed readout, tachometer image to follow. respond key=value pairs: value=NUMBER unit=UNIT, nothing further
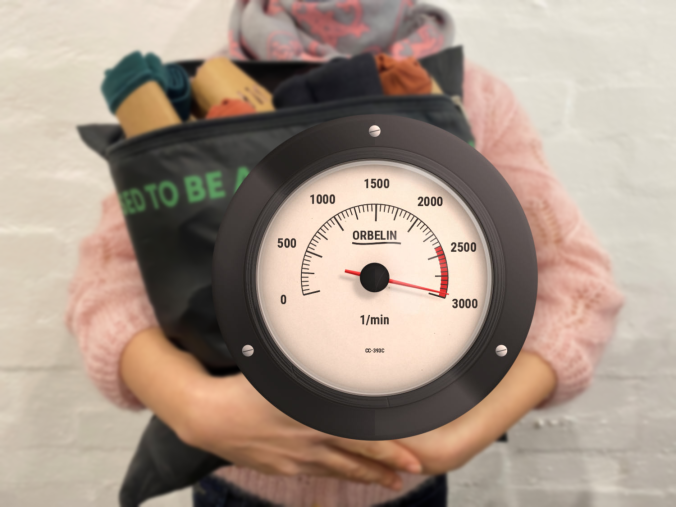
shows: value=2950 unit=rpm
